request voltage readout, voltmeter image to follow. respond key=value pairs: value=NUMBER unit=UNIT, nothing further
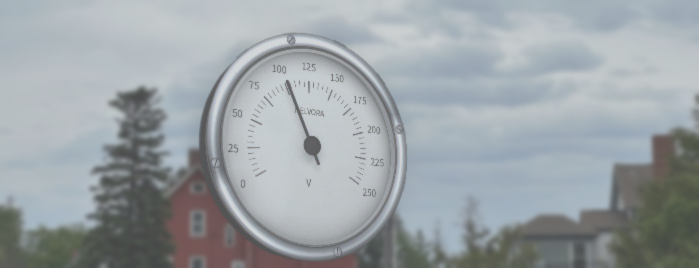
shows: value=100 unit=V
